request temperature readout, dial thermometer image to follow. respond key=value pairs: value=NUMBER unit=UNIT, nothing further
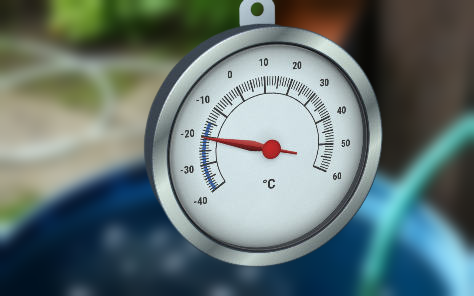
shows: value=-20 unit=°C
